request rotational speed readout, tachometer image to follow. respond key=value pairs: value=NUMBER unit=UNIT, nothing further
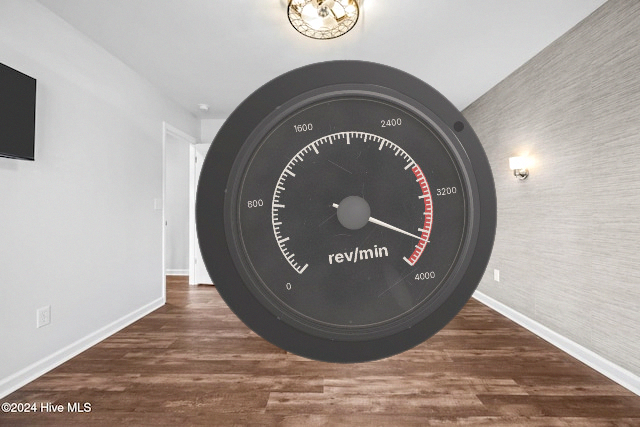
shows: value=3700 unit=rpm
